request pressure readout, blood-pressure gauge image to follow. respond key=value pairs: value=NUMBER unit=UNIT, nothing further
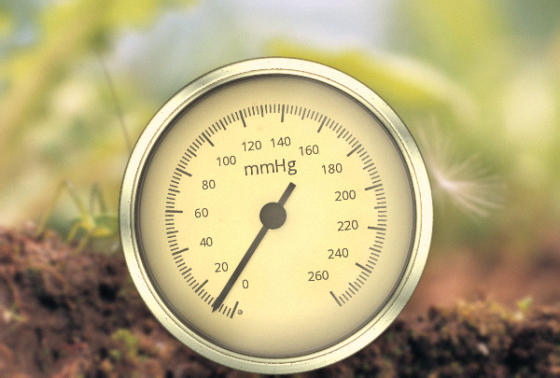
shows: value=8 unit=mmHg
